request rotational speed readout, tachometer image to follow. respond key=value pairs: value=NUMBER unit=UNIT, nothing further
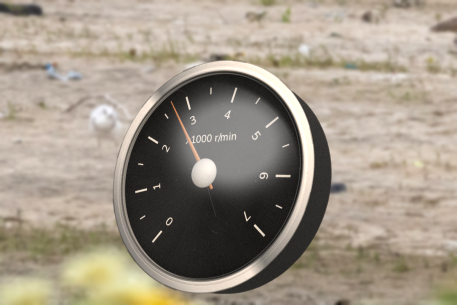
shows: value=2750 unit=rpm
